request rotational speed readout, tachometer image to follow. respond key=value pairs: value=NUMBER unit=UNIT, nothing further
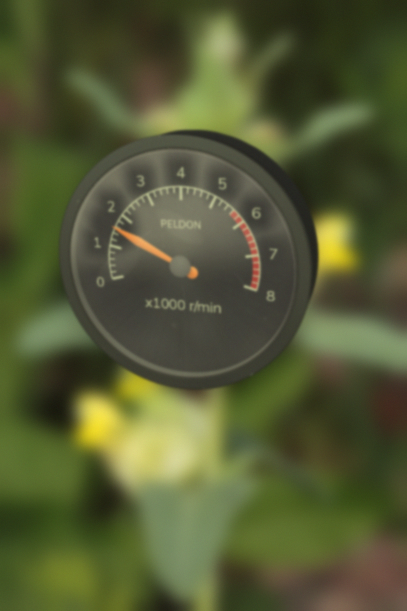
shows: value=1600 unit=rpm
